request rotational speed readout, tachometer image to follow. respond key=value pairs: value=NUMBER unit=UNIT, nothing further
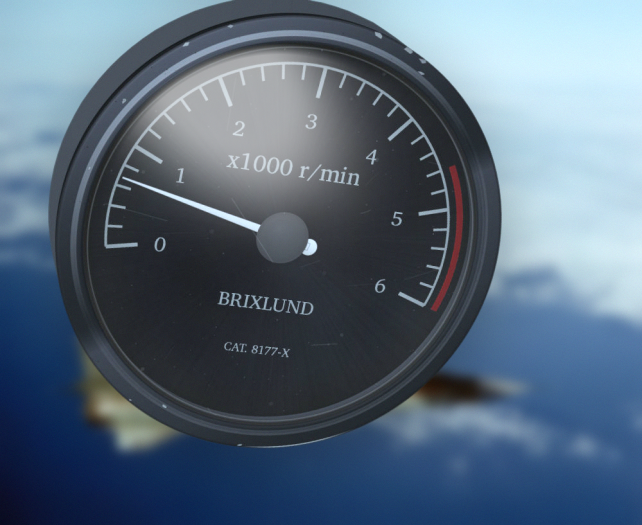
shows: value=700 unit=rpm
